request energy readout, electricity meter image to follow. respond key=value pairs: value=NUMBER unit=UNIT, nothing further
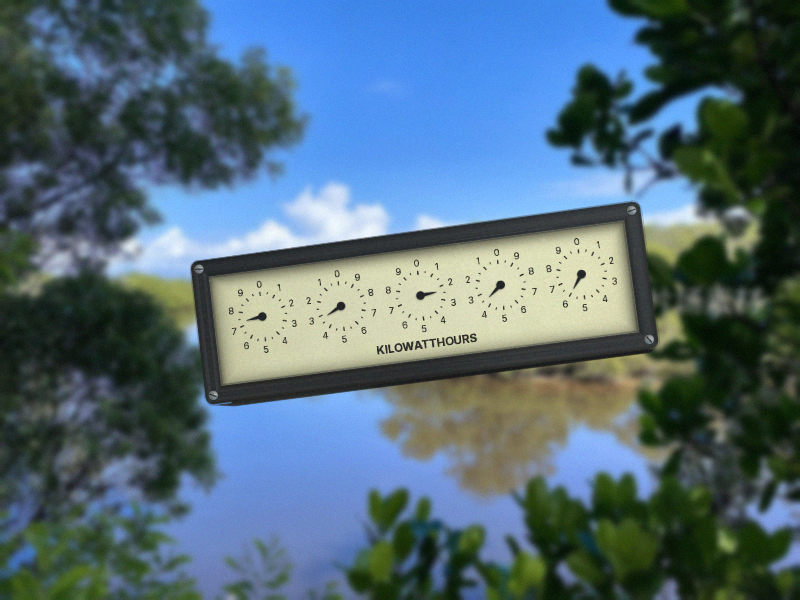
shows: value=73236 unit=kWh
